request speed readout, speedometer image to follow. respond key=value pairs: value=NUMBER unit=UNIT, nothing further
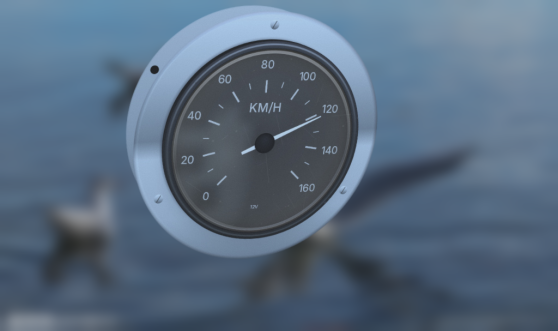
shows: value=120 unit=km/h
